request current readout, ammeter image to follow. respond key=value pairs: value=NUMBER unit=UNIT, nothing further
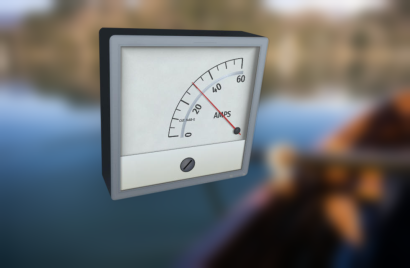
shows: value=30 unit=A
